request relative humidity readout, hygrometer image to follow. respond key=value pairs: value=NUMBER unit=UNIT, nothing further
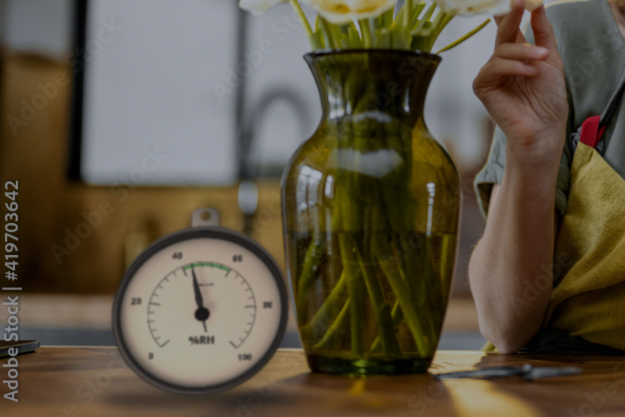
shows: value=44 unit=%
